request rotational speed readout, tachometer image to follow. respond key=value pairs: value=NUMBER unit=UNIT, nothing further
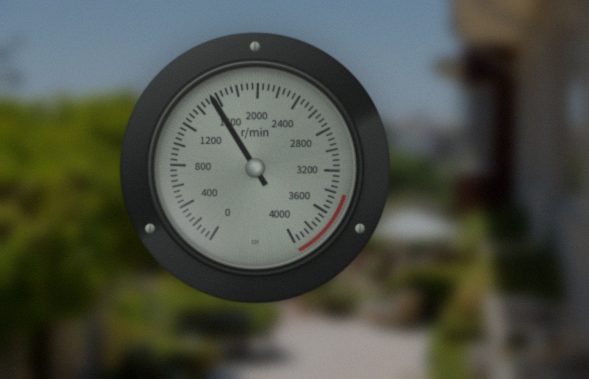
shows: value=1550 unit=rpm
